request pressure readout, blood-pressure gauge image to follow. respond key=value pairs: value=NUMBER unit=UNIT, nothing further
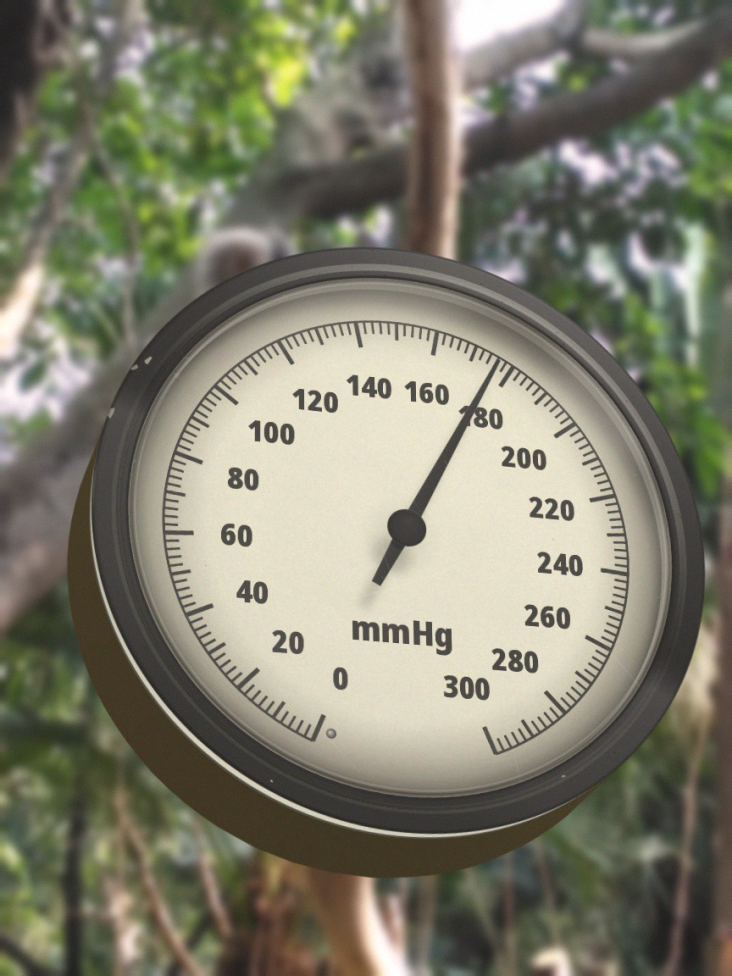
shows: value=176 unit=mmHg
